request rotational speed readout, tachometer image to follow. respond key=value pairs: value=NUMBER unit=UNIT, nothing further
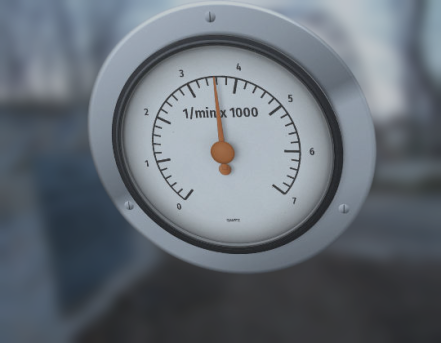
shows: value=3600 unit=rpm
